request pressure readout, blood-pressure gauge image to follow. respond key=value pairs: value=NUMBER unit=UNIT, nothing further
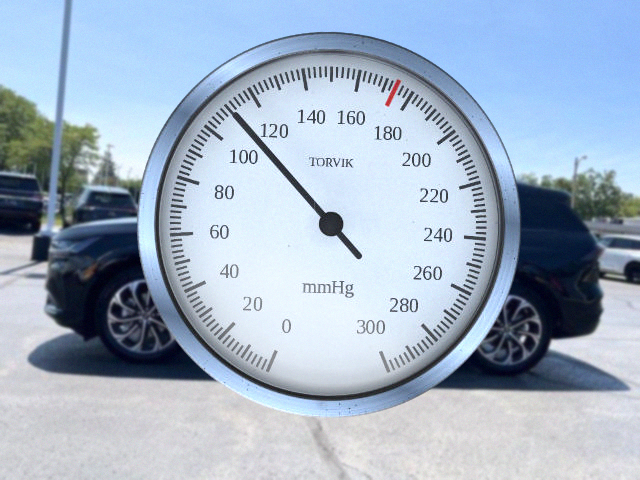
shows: value=110 unit=mmHg
